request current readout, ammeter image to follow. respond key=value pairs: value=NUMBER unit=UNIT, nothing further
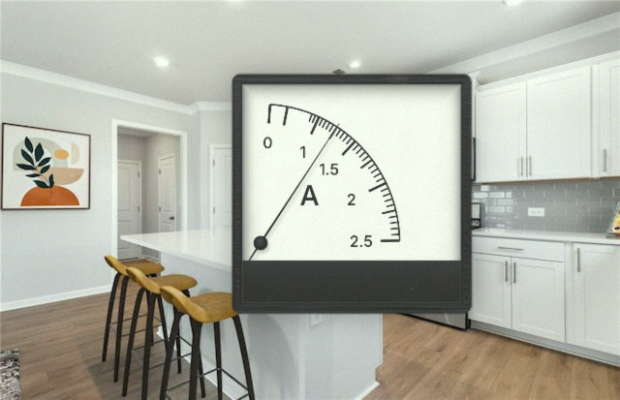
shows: value=1.25 unit=A
